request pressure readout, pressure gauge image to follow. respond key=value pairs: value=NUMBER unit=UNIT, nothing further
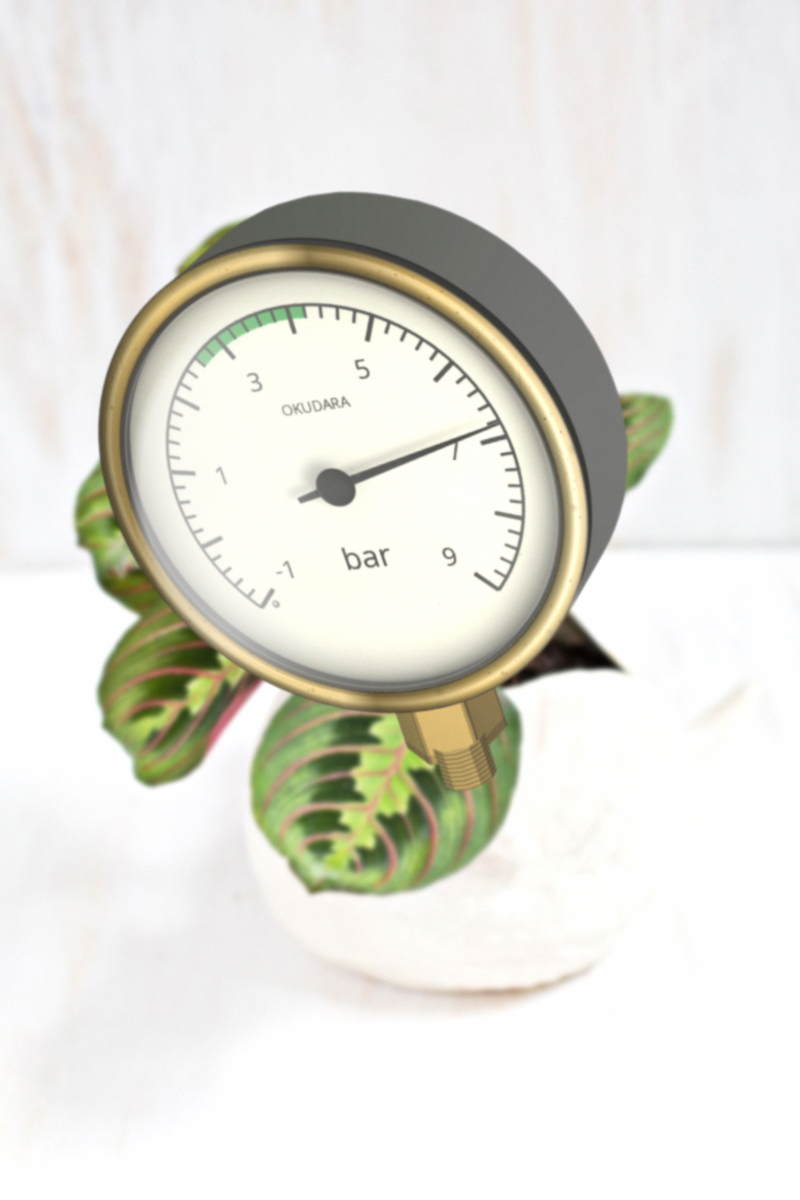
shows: value=6.8 unit=bar
